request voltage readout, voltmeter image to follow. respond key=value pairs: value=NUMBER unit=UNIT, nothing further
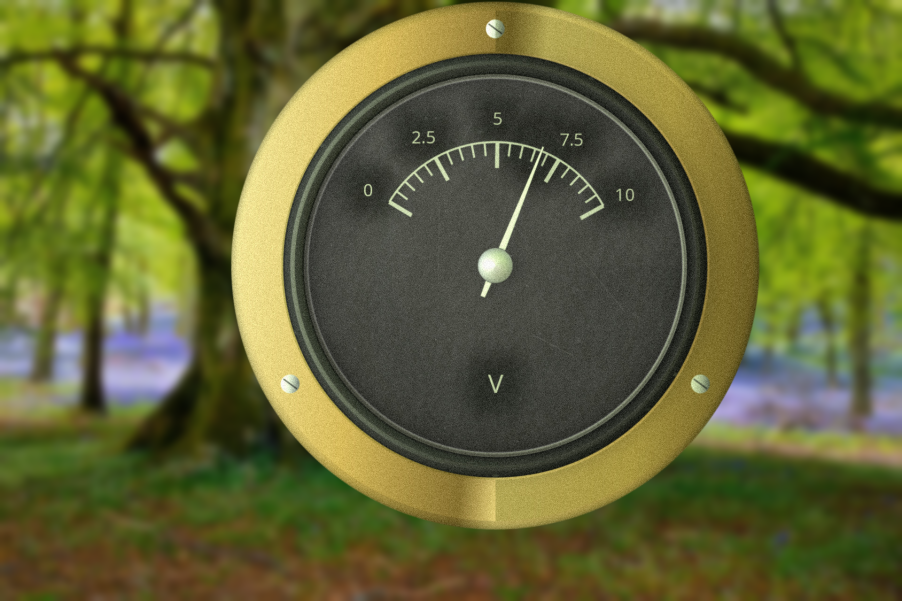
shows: value=6.75 unit=V
